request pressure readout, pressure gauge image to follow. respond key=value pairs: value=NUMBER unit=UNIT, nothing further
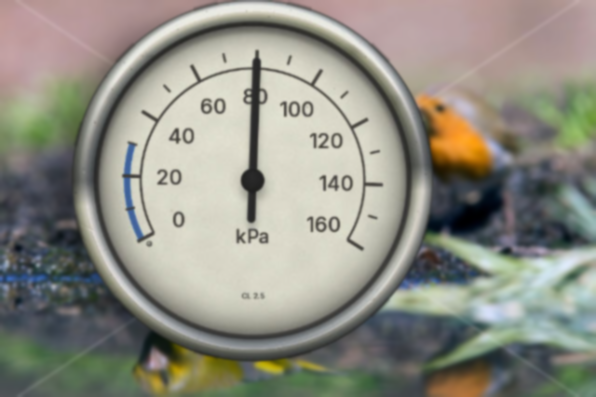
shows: value=80 unit=kPa
